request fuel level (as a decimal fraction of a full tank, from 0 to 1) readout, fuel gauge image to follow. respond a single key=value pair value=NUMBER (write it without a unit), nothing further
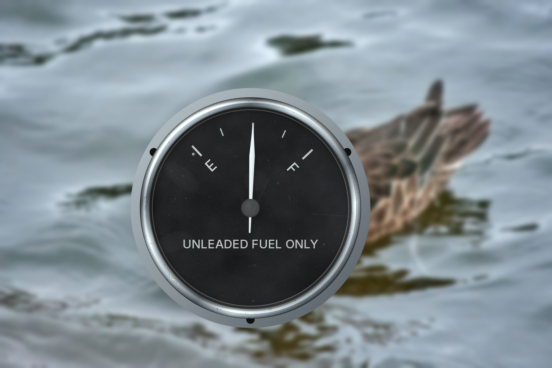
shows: value=0.5
